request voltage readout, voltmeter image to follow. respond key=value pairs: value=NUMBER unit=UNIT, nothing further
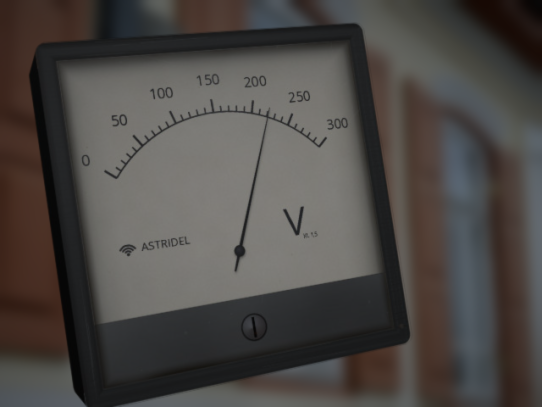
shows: value=220 unit=V
